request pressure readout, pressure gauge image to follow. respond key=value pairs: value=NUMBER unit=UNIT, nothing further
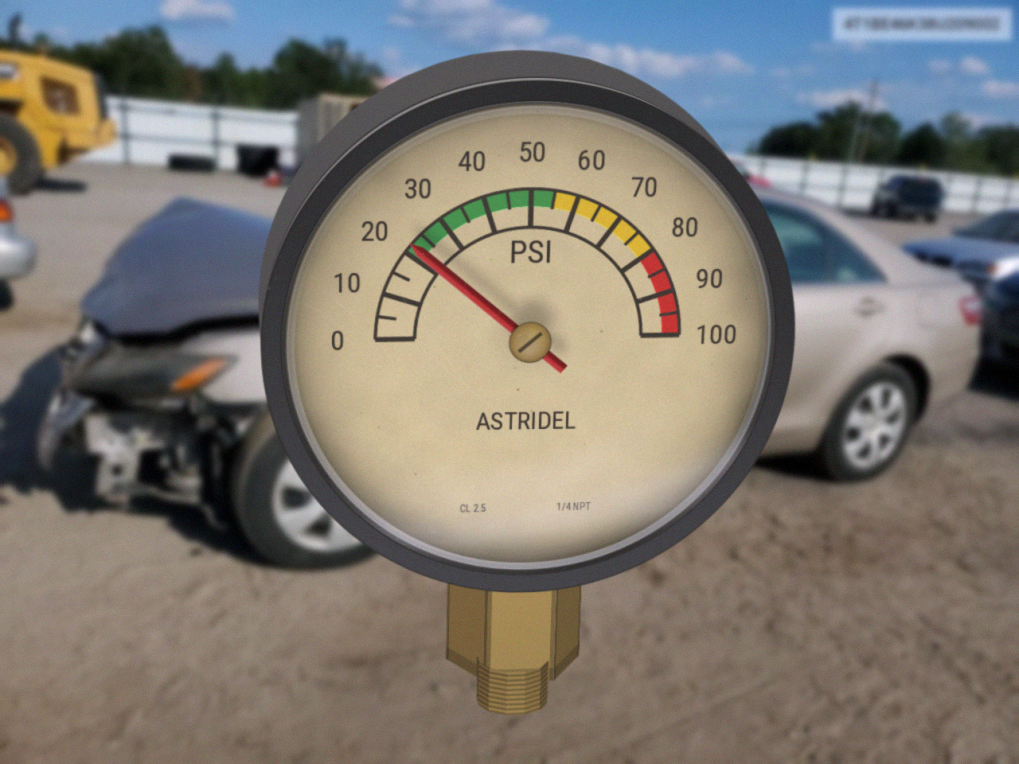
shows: value=22.5 unit=psi
